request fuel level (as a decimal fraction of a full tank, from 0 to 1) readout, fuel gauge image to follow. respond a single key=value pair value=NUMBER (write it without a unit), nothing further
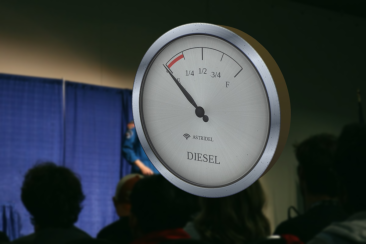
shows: value=0
